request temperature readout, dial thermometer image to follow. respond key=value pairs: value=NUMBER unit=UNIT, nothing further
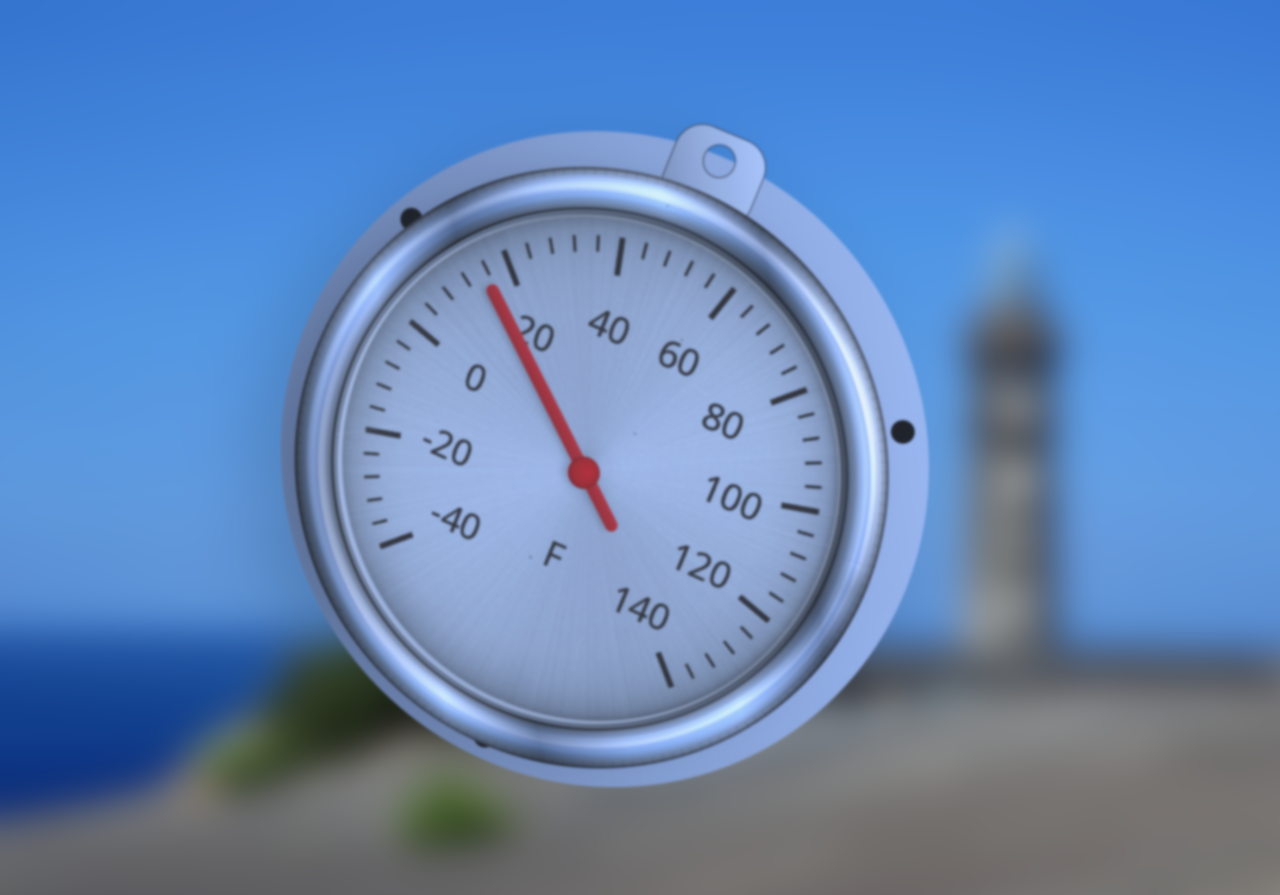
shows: value=16 unit=°F
